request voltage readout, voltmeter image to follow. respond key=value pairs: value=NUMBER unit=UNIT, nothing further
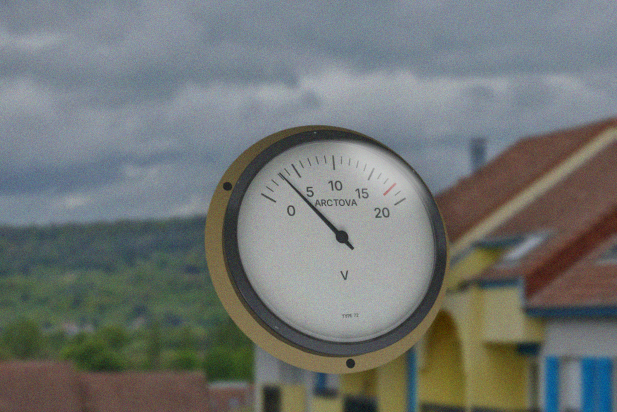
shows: value=3 unit=V
